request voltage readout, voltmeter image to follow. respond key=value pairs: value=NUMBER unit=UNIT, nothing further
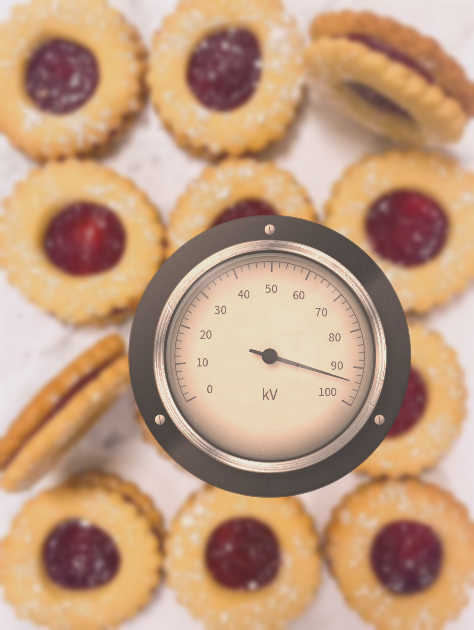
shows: value=94 unit=kV
